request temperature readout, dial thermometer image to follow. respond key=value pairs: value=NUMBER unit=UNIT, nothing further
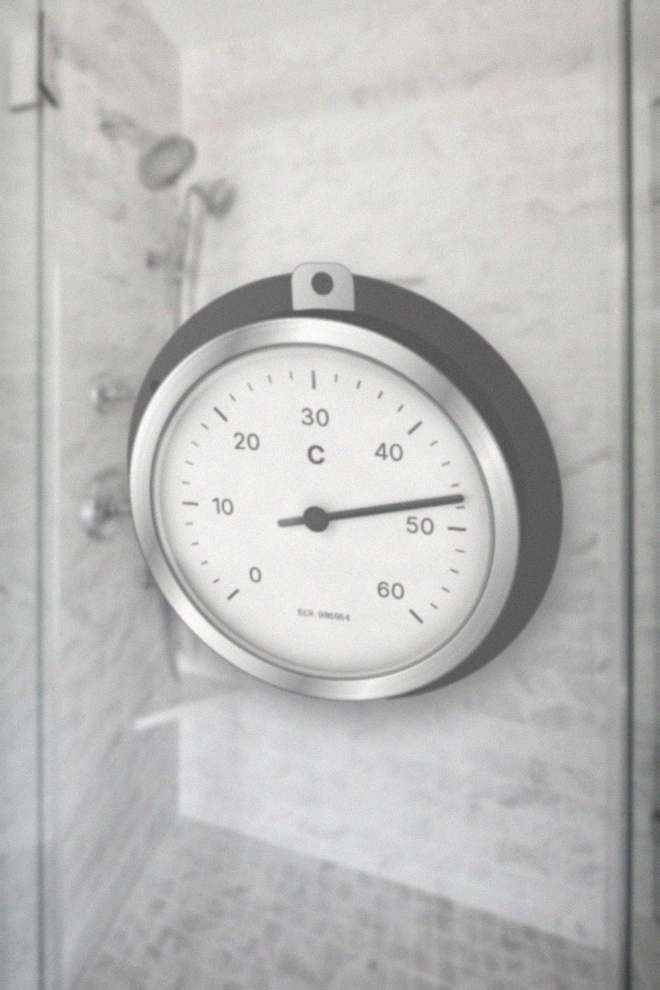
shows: value=47 unit=°C
